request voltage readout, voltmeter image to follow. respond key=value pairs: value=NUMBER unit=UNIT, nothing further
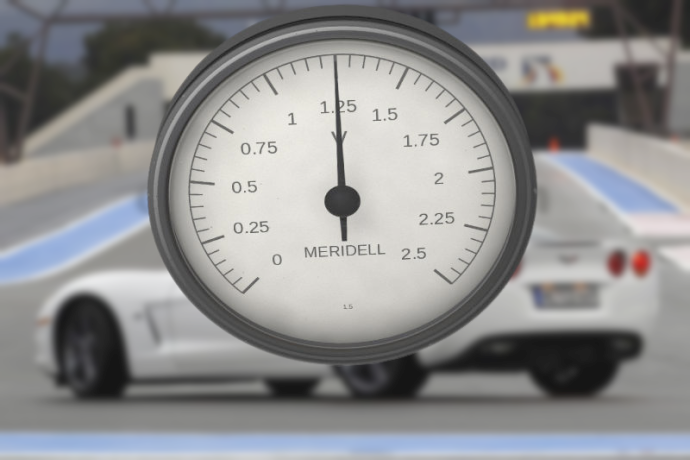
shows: value=1.25 unit=V
